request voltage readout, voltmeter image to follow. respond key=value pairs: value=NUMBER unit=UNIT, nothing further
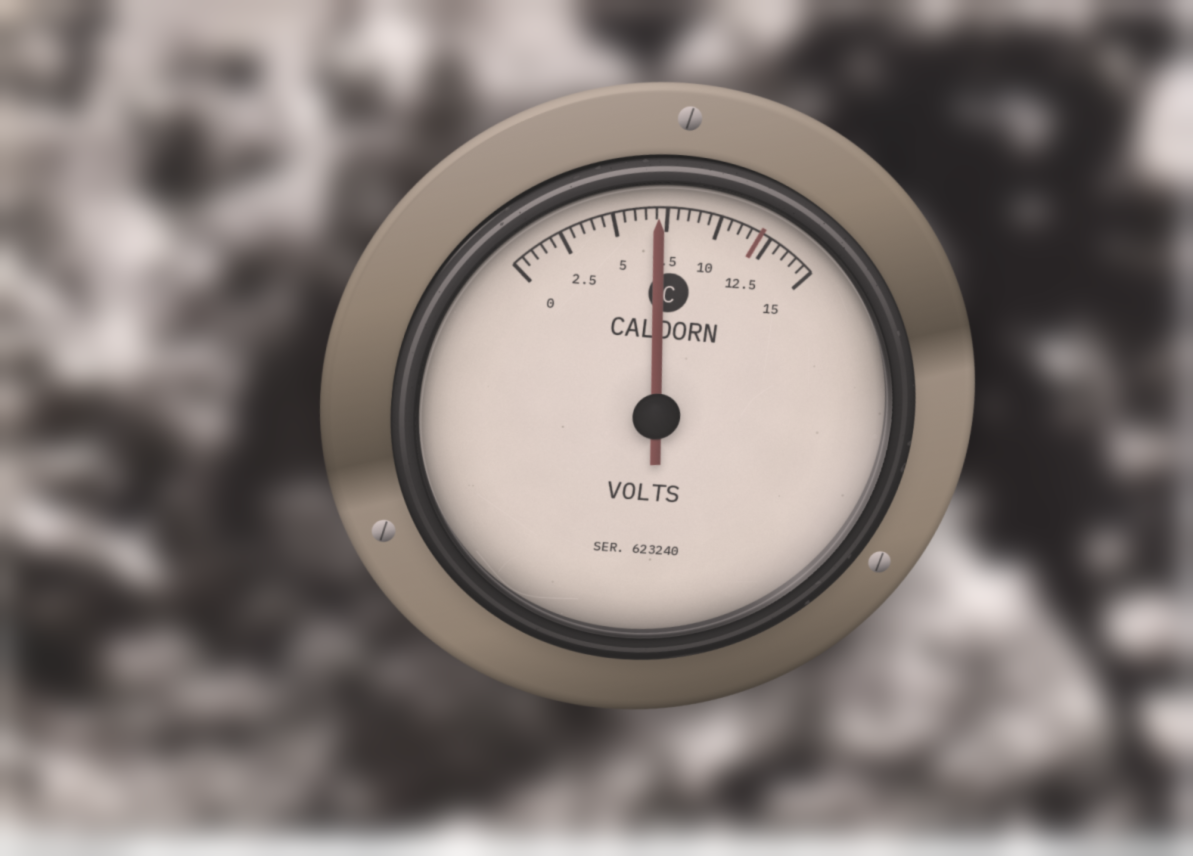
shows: value=7 unit=V
